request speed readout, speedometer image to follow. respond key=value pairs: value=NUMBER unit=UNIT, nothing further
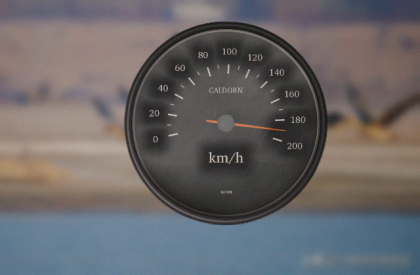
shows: value=190 unit=km/h
